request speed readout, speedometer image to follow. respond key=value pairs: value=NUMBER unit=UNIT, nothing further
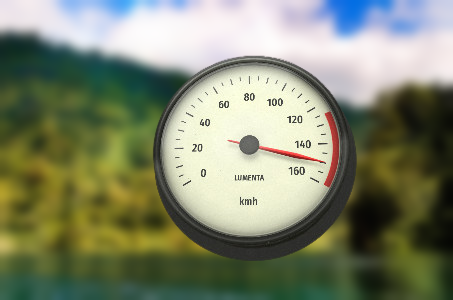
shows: value=150 unit=km/h
